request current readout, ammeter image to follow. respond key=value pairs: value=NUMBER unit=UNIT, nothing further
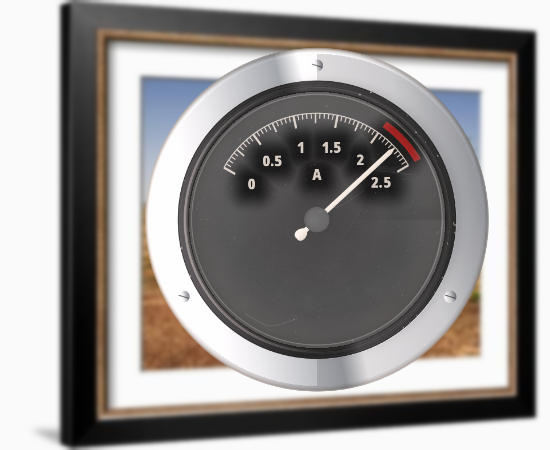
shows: value=2.25 unit=A
